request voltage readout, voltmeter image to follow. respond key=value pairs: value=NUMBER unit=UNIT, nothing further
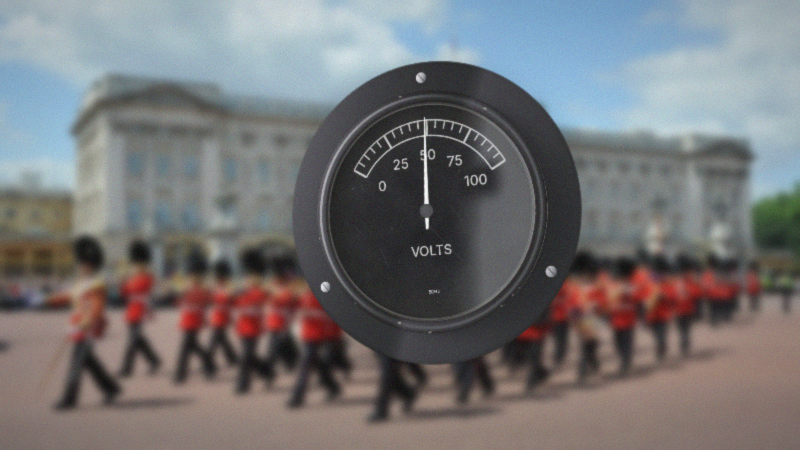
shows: value=50 unit=V
